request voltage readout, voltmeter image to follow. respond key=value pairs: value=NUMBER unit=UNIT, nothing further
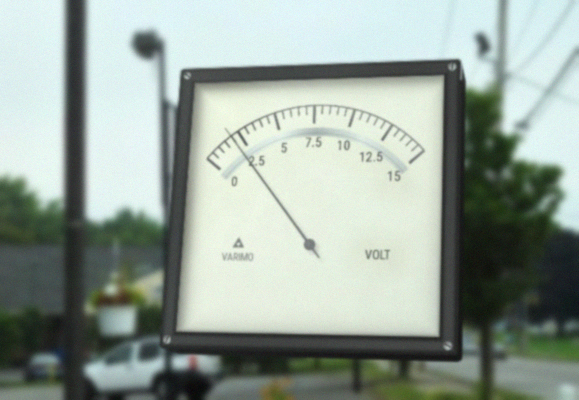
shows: value=2 unit=V
